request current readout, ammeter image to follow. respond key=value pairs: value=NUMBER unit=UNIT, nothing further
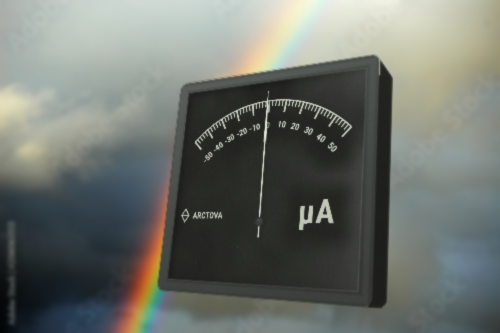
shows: value=0 unit=µA
